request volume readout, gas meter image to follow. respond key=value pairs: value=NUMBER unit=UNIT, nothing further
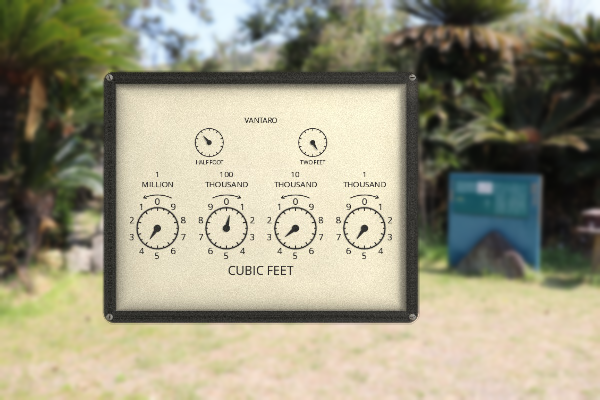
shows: value=403600 unit=ft³
